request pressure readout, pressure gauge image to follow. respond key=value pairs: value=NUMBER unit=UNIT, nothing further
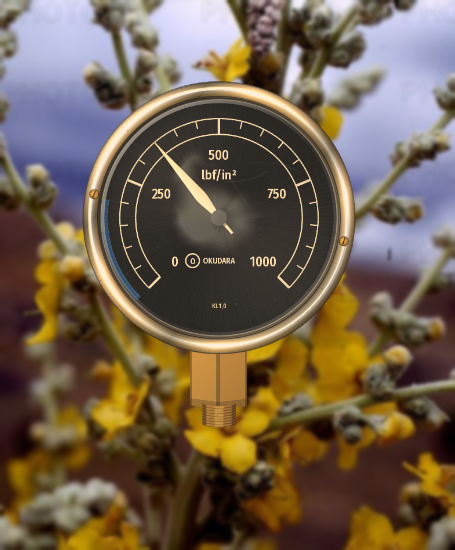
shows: value=350 unit=psi
